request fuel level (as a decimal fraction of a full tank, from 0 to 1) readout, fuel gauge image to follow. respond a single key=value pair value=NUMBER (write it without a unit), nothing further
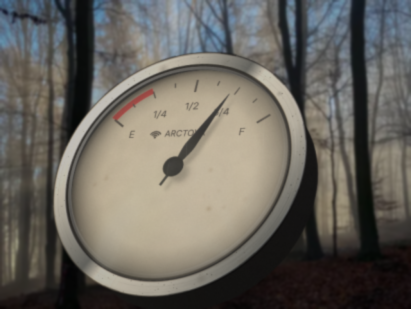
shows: value=0.75
